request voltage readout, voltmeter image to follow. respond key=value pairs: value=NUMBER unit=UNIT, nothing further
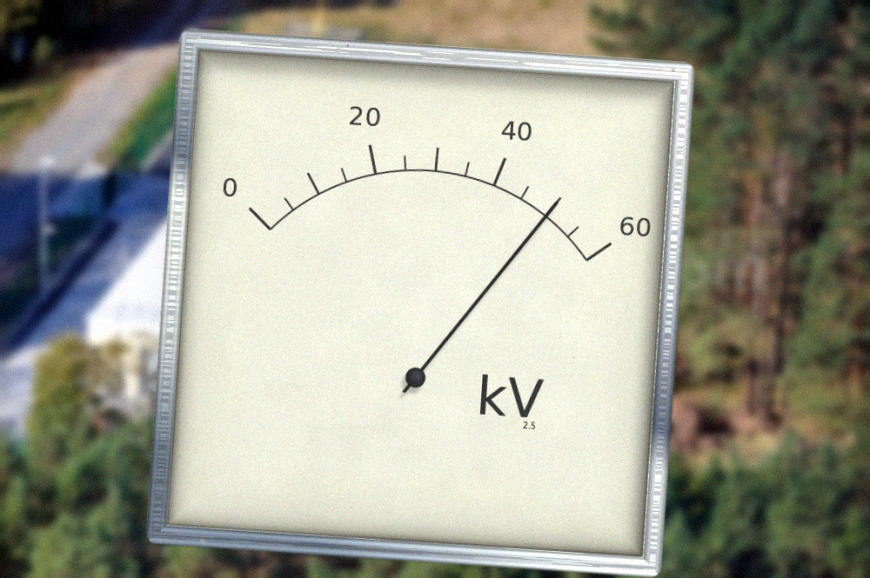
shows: value=50 unit=kV
